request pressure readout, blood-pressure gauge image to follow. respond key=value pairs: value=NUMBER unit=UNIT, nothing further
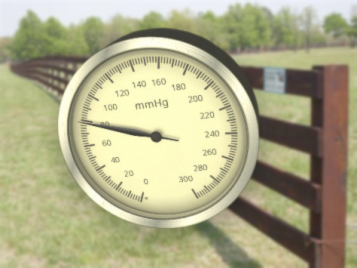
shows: value=80 unit=mmHg
